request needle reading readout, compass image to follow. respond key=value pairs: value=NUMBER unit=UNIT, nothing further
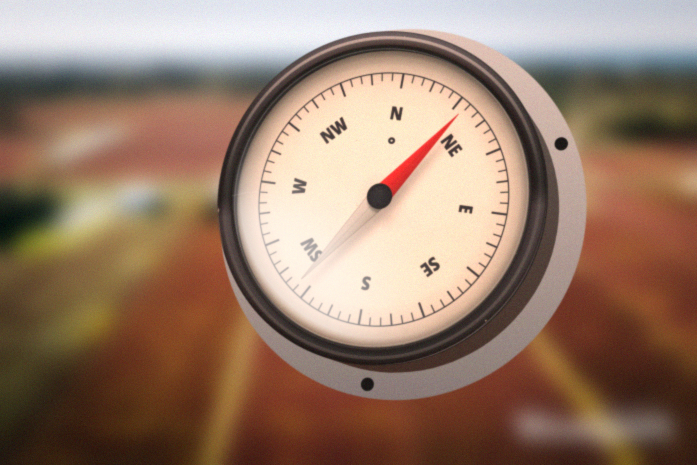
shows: value=35 unit=°
